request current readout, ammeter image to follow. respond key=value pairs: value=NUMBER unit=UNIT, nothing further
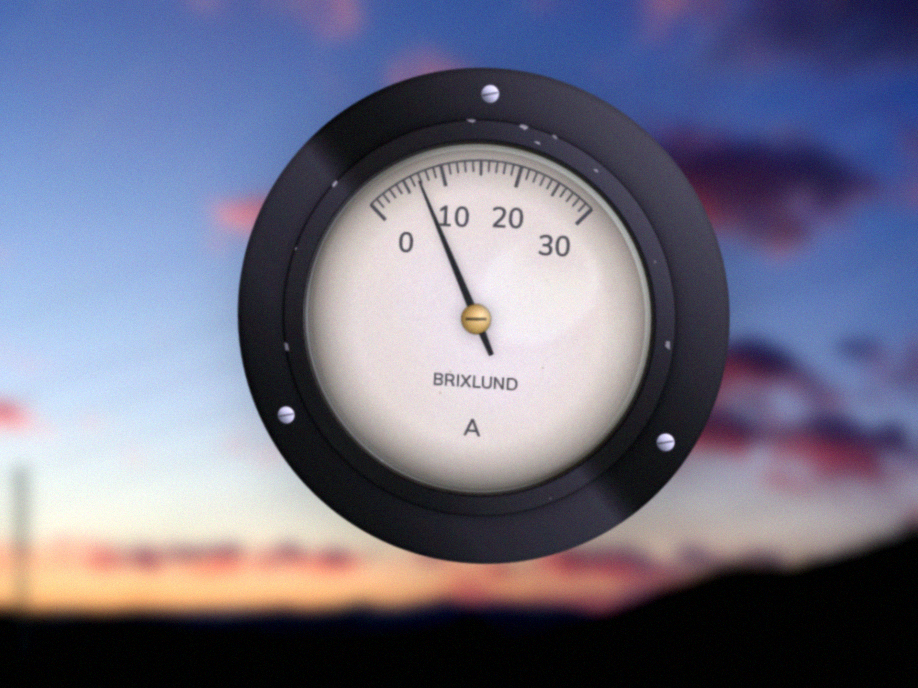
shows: value=7 unit=A
